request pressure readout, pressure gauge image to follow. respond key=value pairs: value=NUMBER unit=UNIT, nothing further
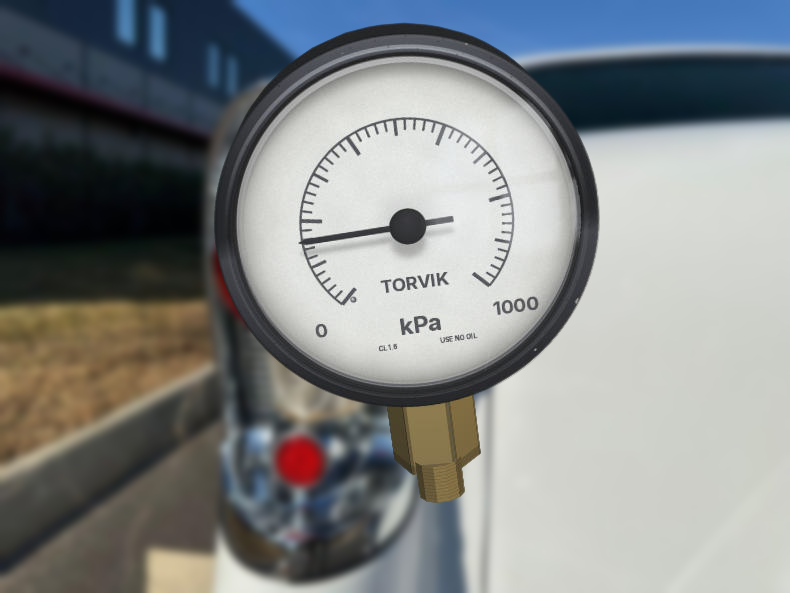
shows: value=160 unit=kPa
